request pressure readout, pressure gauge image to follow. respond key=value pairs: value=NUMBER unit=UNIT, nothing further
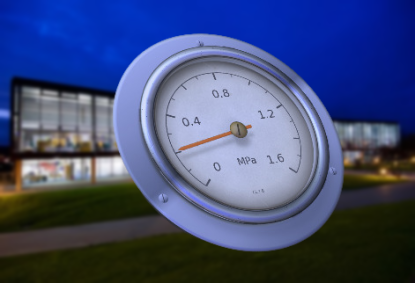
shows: value=0.2 unit=MPa
